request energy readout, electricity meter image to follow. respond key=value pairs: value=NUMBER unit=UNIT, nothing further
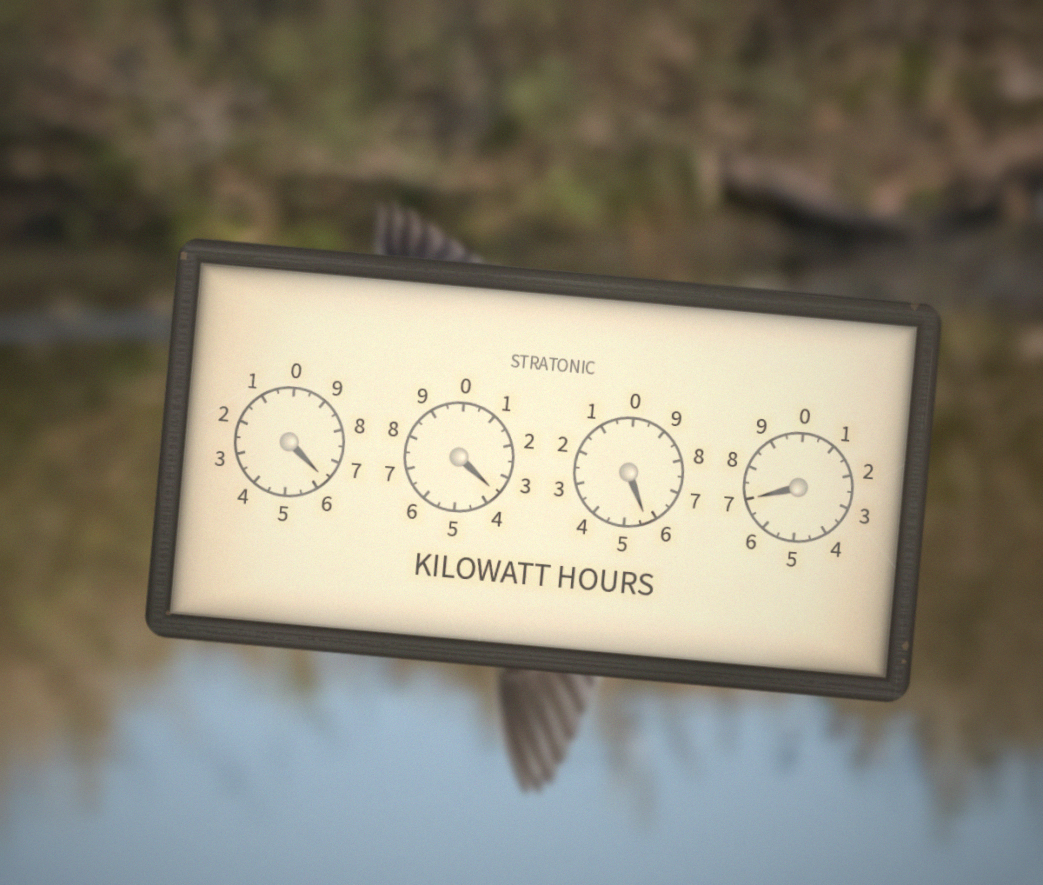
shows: value=6357 unit=kWh
